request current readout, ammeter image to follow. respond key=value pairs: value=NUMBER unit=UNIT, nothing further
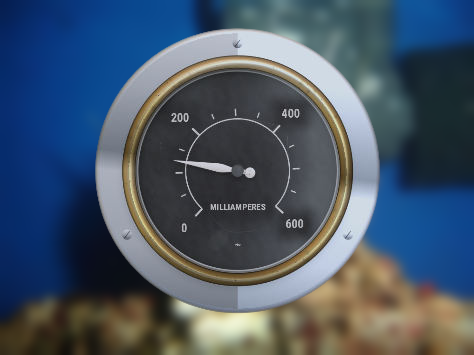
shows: value=125 unit=mA
